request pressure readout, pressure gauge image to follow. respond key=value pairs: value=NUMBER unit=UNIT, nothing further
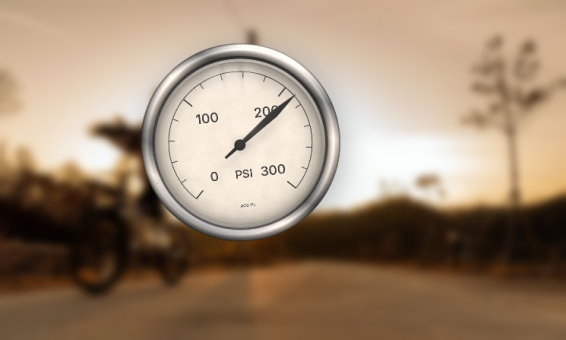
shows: value=210 unit=psi
